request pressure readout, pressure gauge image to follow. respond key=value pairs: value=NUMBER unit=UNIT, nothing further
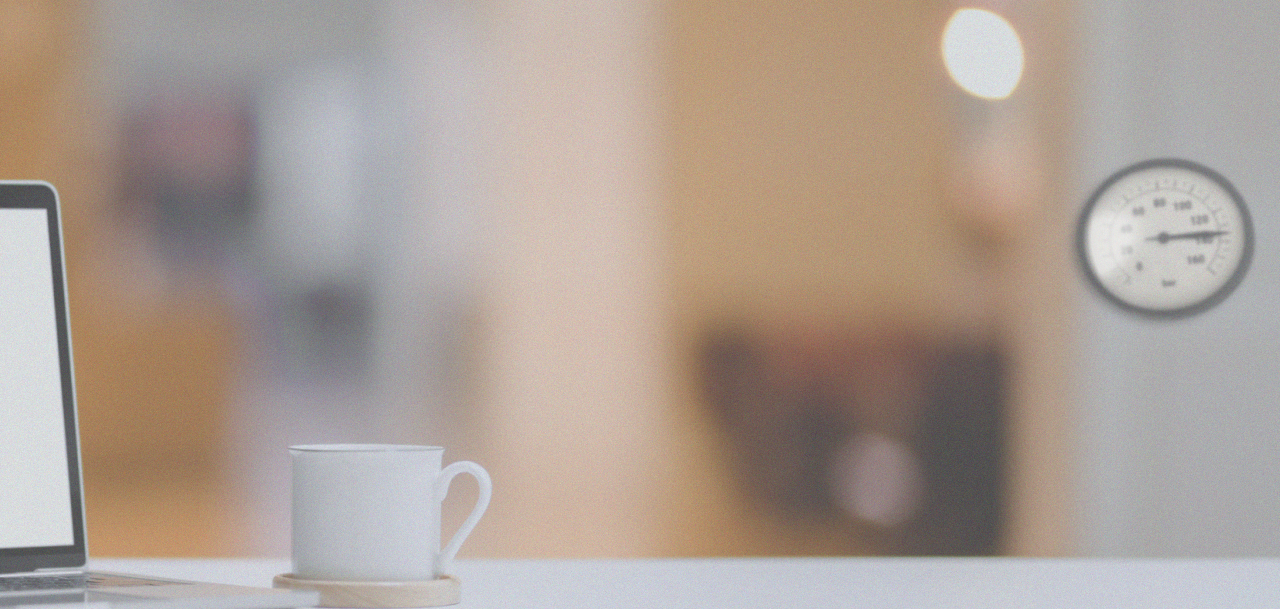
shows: value=135 unit=bar
